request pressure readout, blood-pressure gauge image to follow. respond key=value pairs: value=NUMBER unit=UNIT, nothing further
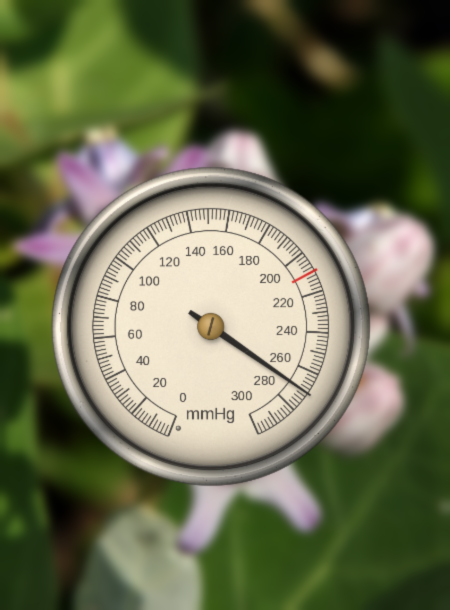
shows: value=270 unit=mmHg
